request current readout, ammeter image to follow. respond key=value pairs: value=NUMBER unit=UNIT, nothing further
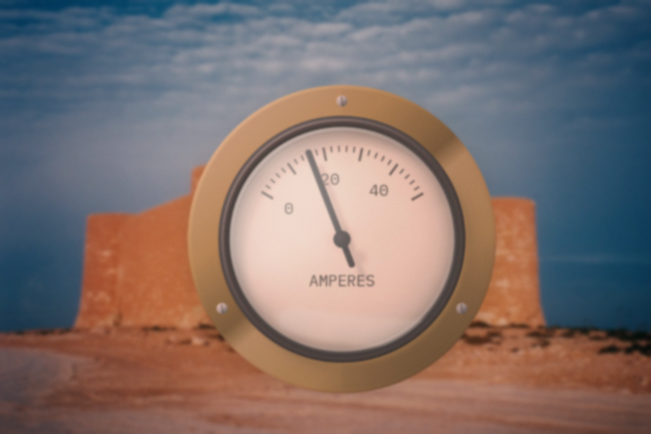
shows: value=16 unit=A
